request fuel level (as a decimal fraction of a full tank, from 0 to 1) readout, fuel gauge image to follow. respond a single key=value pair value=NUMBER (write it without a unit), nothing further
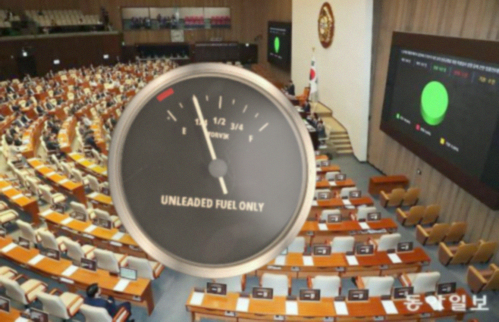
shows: value=0.25
